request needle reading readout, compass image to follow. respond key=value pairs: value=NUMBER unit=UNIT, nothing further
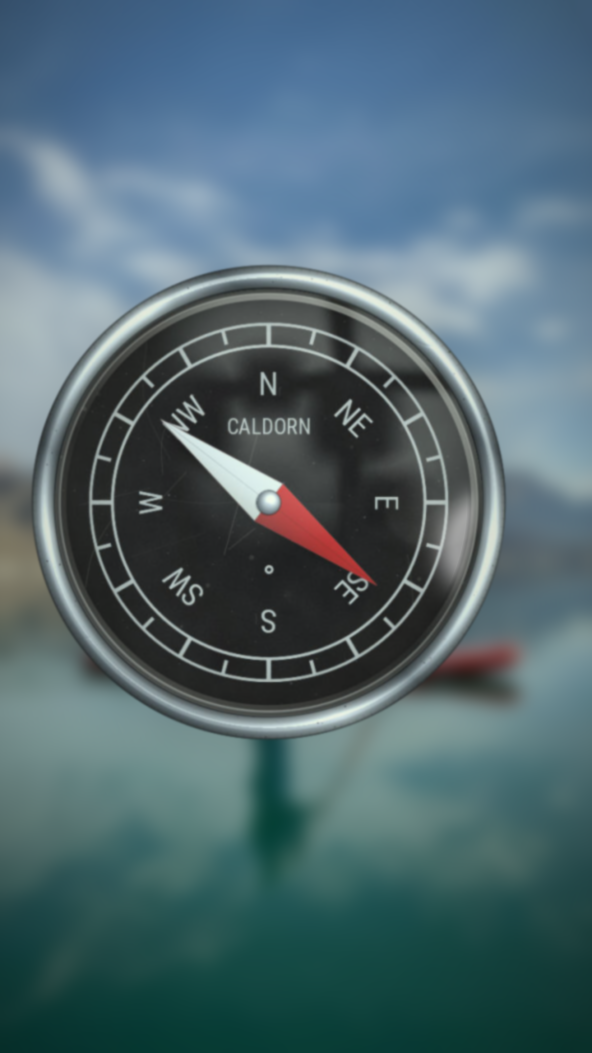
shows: value=127.5 unit=°
